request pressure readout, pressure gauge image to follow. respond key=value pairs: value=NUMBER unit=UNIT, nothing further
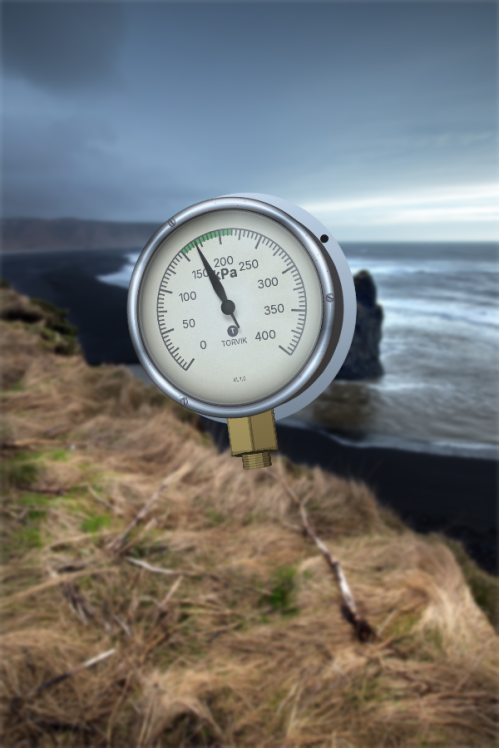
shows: value=170 unit=kPa
